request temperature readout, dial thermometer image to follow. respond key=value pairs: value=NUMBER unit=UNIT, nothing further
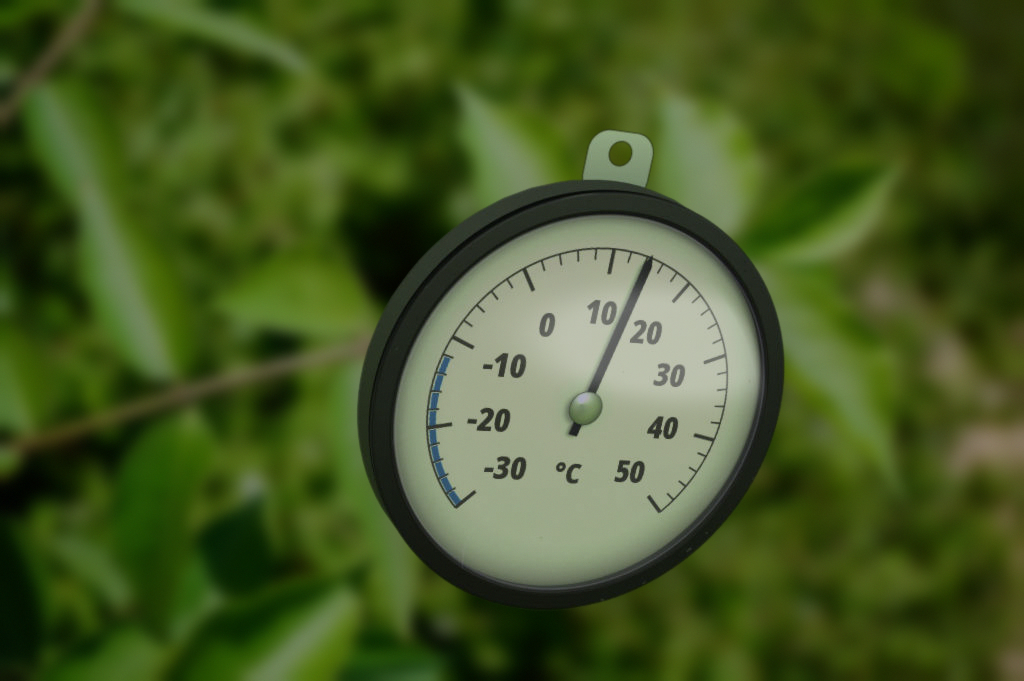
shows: value=14 unit=°C
